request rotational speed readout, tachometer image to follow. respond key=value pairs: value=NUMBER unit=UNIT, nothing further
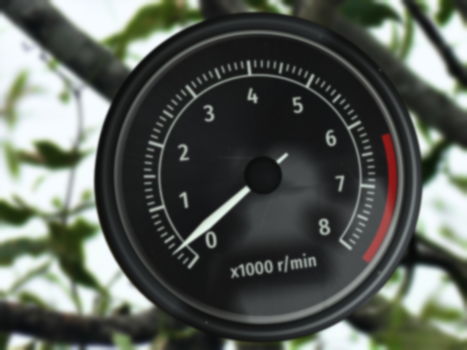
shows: value=300 unit=rpm
